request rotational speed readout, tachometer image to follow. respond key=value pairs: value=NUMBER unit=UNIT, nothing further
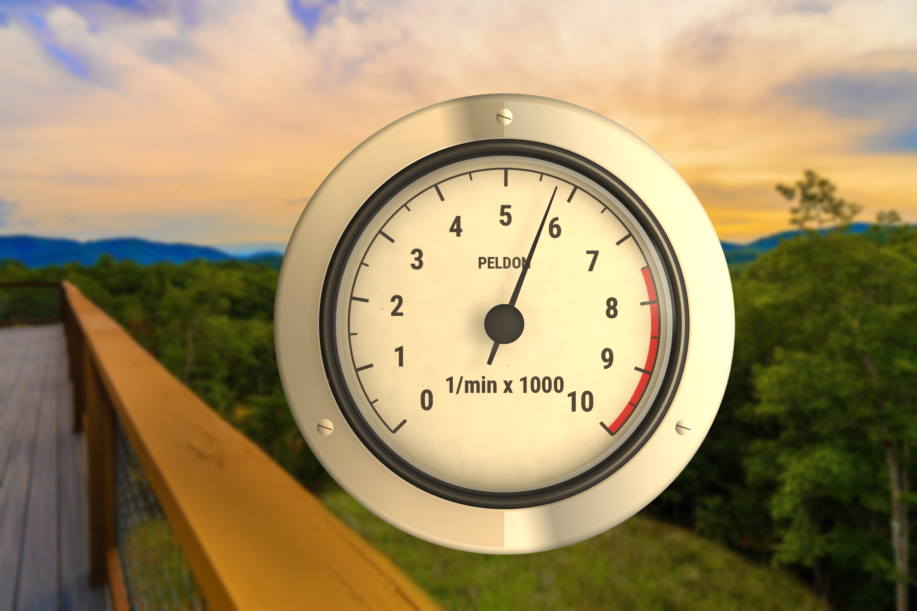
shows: value=5750 unit=rpm
